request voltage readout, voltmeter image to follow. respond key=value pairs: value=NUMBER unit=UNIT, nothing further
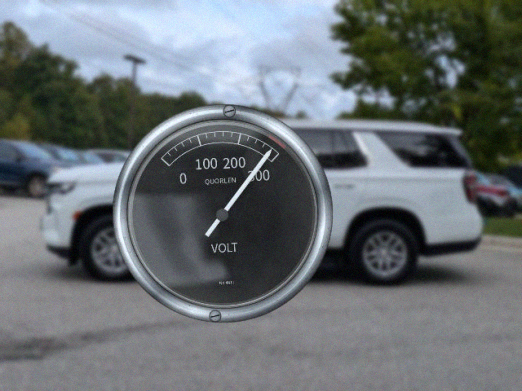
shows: value=280 unit=V
